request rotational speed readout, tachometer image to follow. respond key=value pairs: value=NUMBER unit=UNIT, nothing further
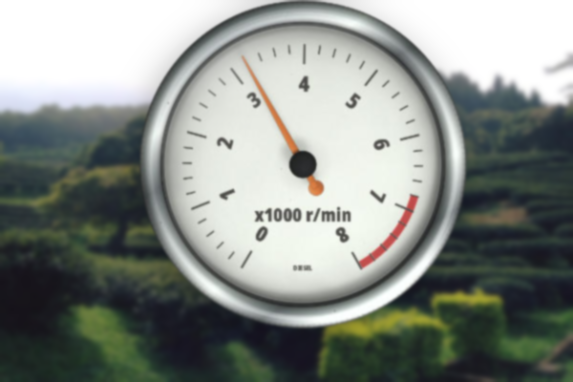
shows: value=3200 unit=rpm
